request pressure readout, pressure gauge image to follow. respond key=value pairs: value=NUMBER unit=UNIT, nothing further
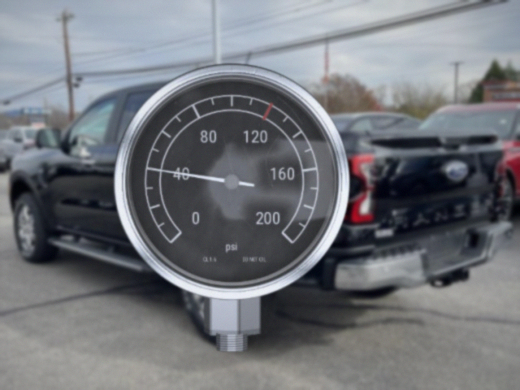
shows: value=40 unit=psi
